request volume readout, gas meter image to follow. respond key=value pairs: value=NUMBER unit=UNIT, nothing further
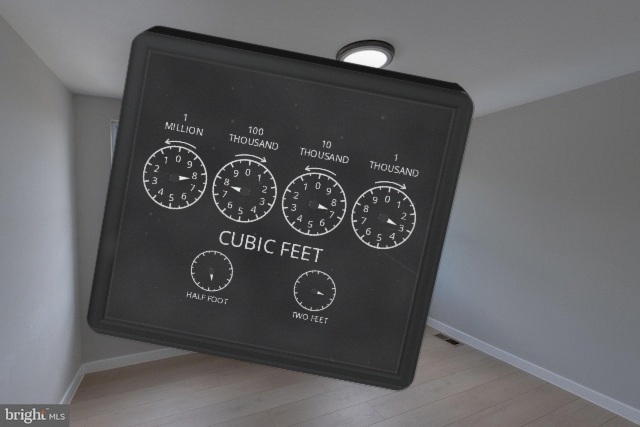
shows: value=777300 unit=ft³
